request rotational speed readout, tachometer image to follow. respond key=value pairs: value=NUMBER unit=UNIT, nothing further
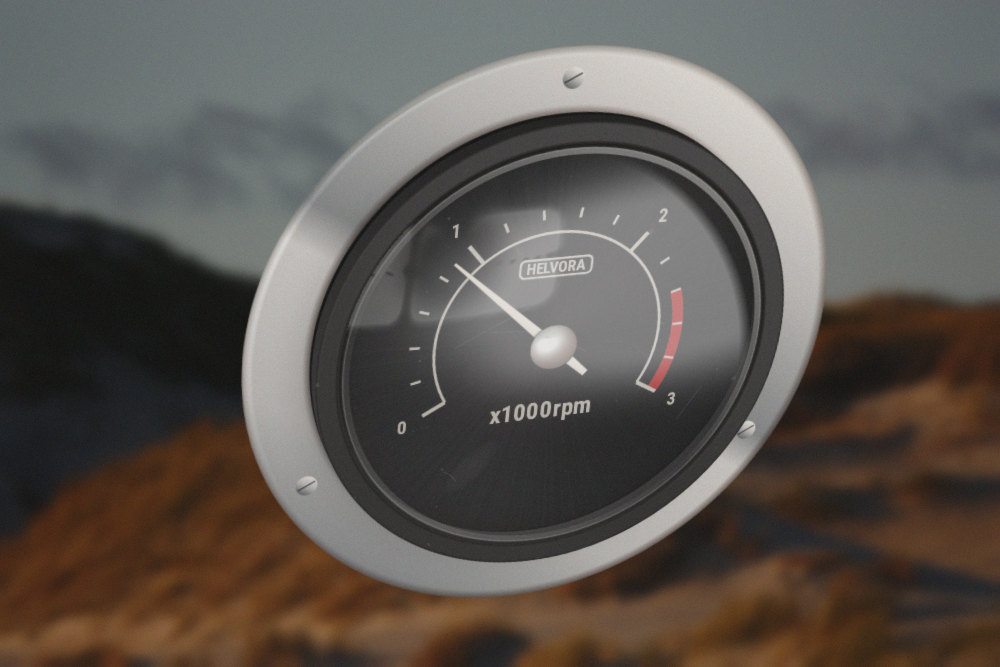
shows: value=900 unit=rpm
